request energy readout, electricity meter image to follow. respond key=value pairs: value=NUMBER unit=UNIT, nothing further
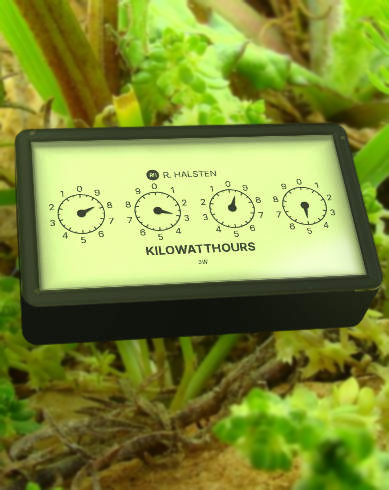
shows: value=8295 unit=kWh
